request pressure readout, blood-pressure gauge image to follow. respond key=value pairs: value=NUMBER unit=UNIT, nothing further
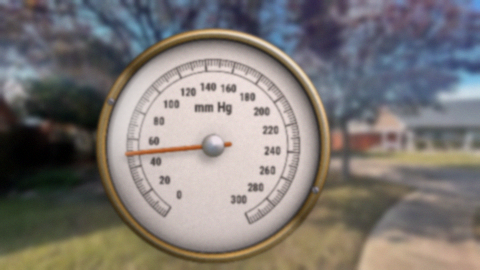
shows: value=50 unit=mmHg
